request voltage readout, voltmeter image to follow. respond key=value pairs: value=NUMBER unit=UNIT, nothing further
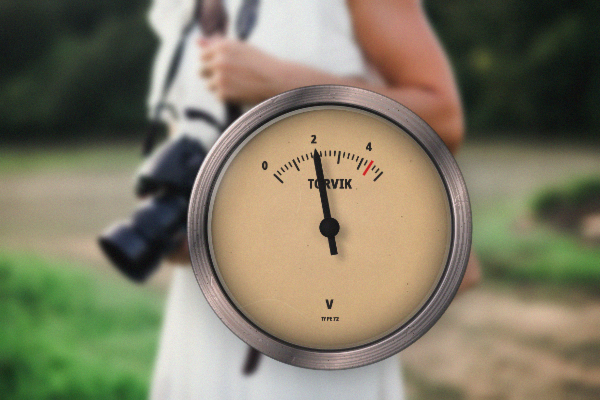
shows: value=2 unit=V
